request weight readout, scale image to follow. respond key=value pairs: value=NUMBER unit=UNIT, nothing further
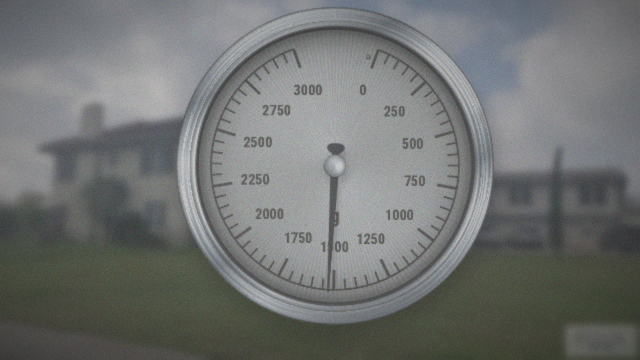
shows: value=1525 unit=g
